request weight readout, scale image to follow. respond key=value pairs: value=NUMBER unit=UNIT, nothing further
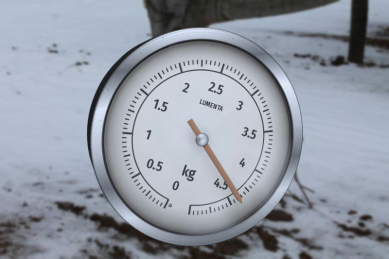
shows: value=4.4 unit=kg
